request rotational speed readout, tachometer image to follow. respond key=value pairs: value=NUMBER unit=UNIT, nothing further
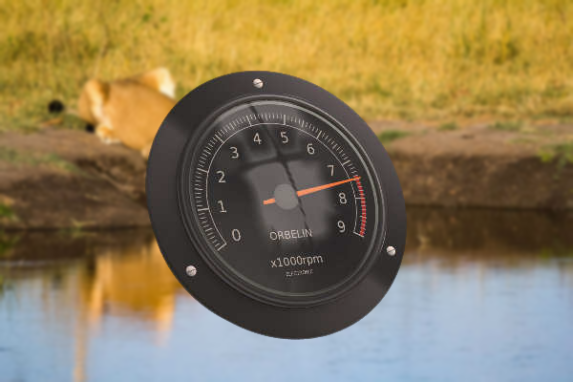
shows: value=7500 unit=rpm
